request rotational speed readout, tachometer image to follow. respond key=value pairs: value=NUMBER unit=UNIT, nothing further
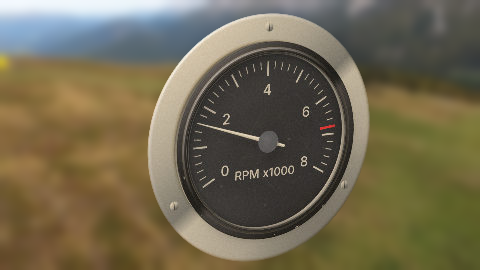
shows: value=1600 unit=rpm
